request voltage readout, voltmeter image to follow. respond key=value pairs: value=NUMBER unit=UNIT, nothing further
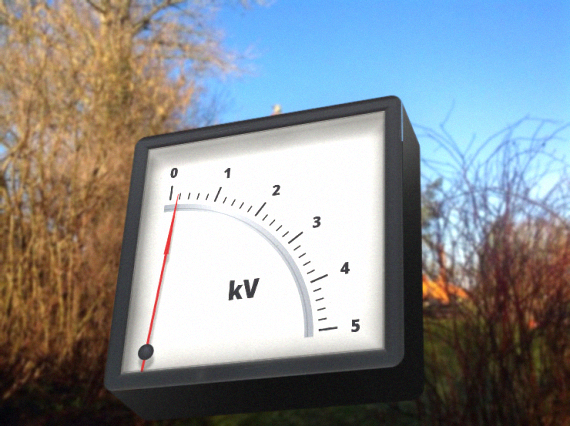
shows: value=0.2 unit=kV
